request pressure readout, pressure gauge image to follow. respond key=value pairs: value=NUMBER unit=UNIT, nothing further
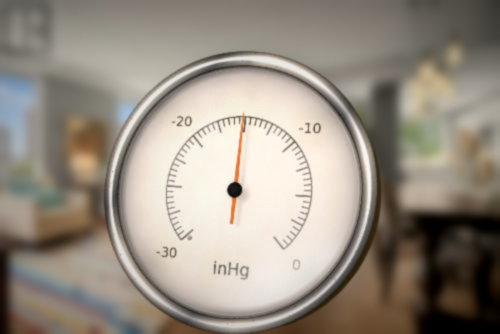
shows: value=-15 unit=inHg
